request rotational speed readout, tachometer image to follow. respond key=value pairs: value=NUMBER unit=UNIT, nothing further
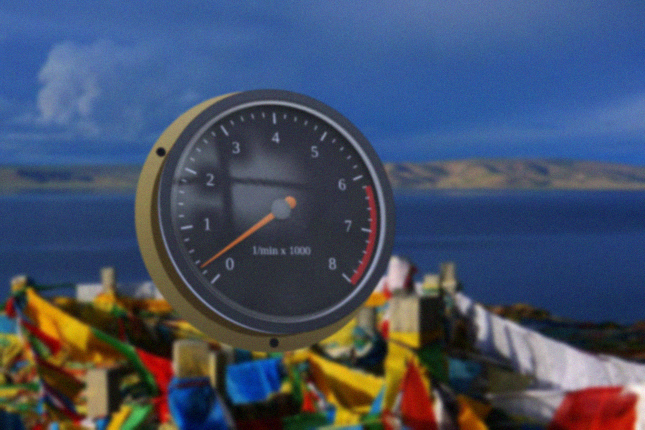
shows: value=300 unit=rpm
